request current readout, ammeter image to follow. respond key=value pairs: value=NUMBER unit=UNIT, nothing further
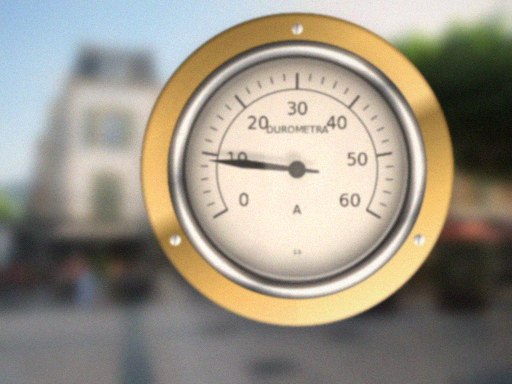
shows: value=9 unit=A
